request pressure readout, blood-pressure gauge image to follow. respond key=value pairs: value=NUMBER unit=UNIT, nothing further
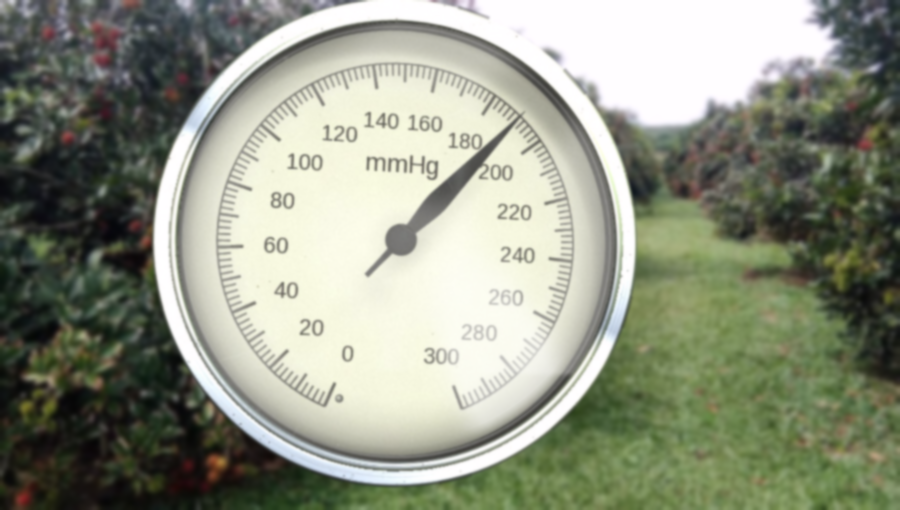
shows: value=190 unit=mmHg
